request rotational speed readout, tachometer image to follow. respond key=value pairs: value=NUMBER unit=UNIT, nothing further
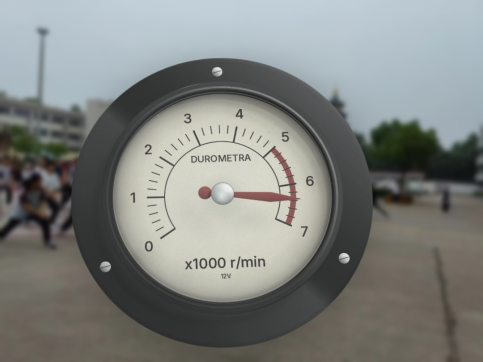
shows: value=6400 unit=rpm
